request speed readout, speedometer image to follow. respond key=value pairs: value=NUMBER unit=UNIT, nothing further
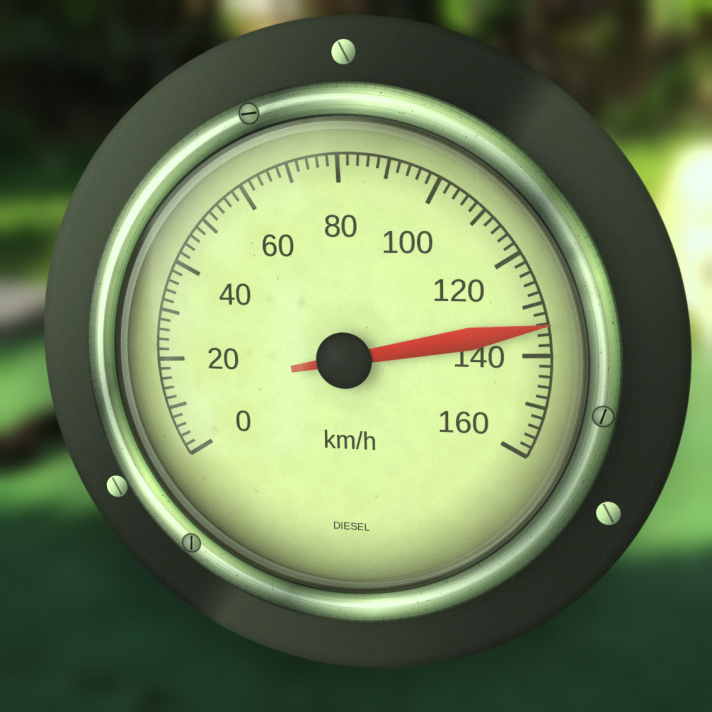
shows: value=134 unit=km/h
